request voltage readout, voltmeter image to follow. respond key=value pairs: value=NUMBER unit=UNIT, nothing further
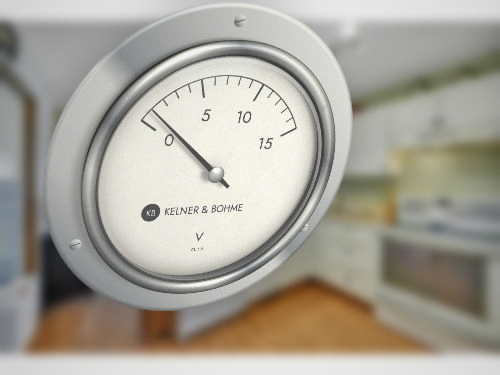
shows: value=1 unit=V
